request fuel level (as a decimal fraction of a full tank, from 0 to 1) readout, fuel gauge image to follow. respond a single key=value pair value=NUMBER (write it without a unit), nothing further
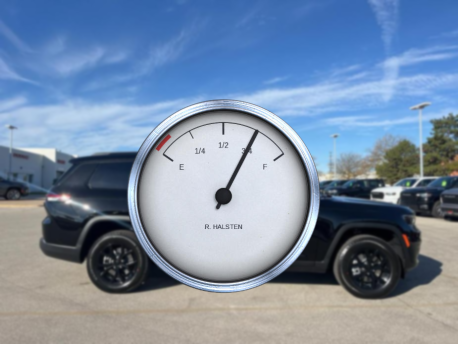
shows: value=0.75
